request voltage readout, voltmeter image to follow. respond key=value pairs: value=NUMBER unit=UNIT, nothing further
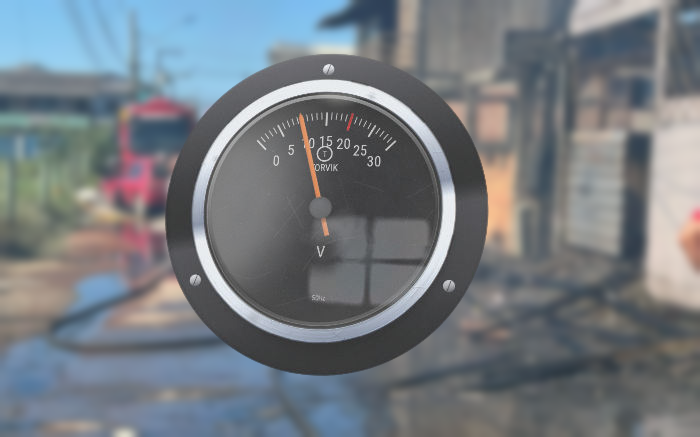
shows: value=10 unit=V
